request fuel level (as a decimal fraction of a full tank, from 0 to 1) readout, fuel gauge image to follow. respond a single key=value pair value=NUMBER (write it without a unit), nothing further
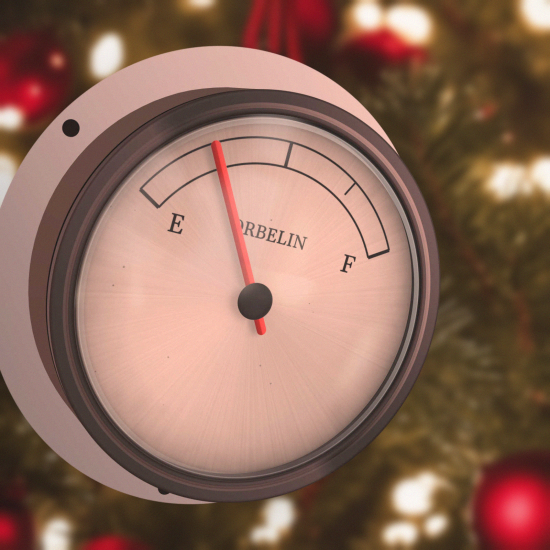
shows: value=0.25
